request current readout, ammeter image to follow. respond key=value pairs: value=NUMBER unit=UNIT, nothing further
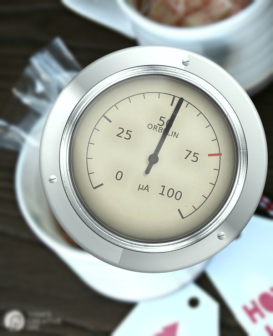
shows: value=52.5 unit=µA
